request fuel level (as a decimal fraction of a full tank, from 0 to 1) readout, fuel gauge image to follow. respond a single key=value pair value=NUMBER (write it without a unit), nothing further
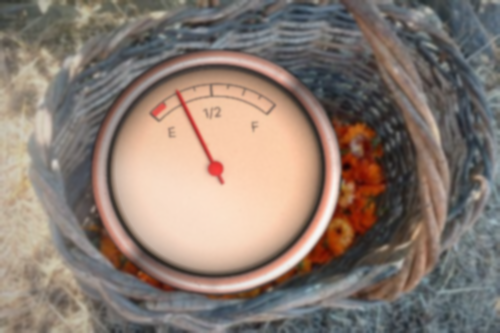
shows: value=0.25
